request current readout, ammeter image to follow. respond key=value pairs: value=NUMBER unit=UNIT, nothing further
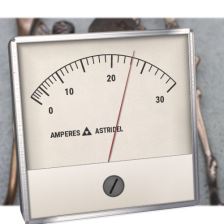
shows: value=23 unit=A
